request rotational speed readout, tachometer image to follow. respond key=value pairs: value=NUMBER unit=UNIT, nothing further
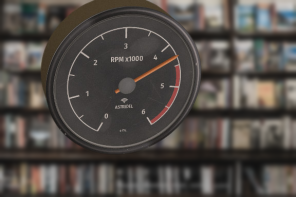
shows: value=4250 unit=rpm
